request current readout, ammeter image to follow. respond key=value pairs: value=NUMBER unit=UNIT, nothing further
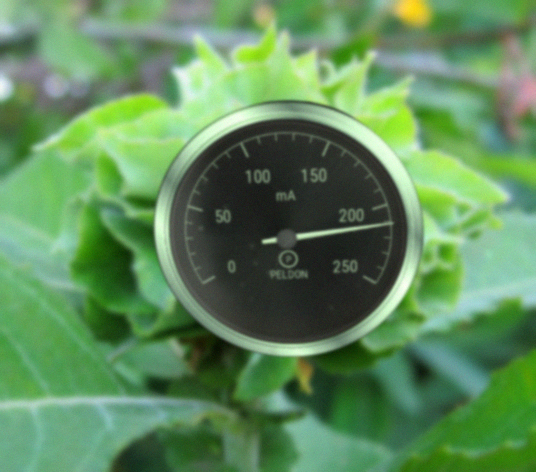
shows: value=210 unit=mA
